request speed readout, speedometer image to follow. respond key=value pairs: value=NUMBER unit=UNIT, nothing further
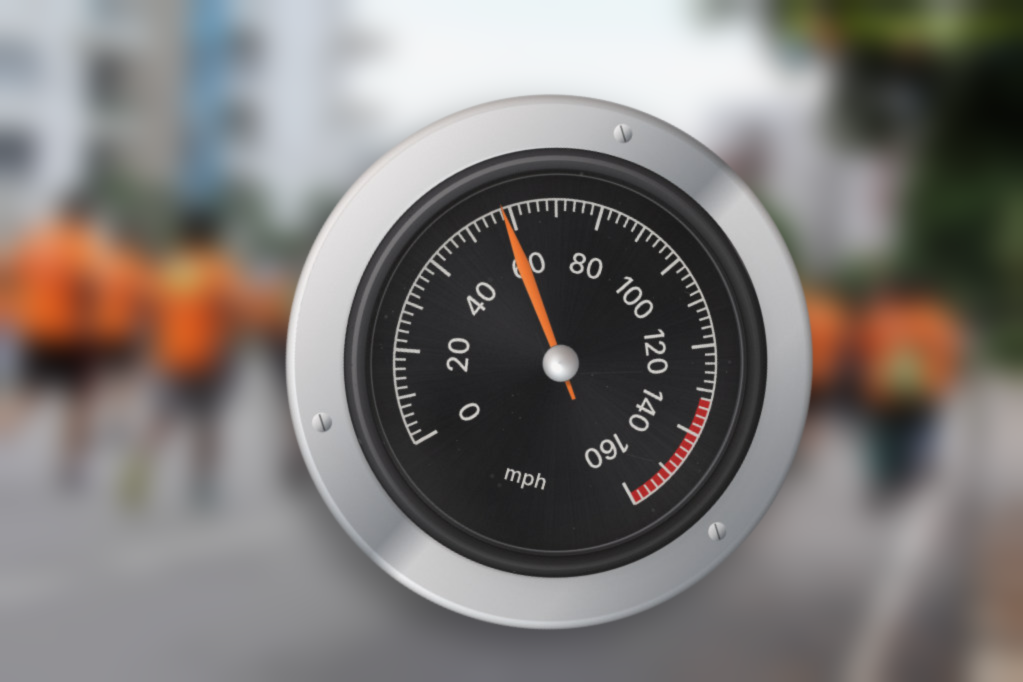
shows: value=58 unit=mph
